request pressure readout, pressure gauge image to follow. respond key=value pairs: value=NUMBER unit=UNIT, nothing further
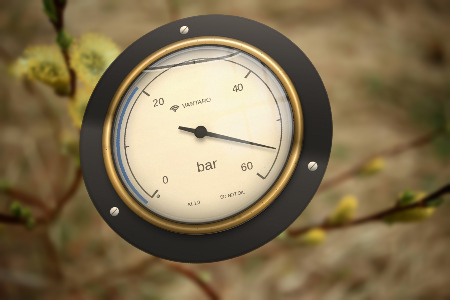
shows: value=55 unit=bar
